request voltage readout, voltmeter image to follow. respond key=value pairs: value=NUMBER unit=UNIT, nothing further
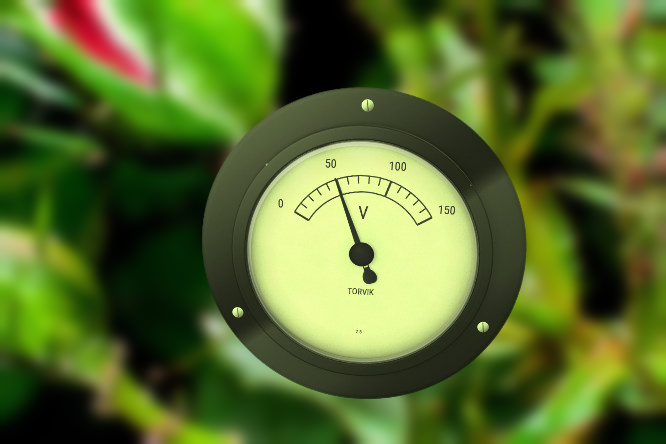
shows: value=50 unit=V
